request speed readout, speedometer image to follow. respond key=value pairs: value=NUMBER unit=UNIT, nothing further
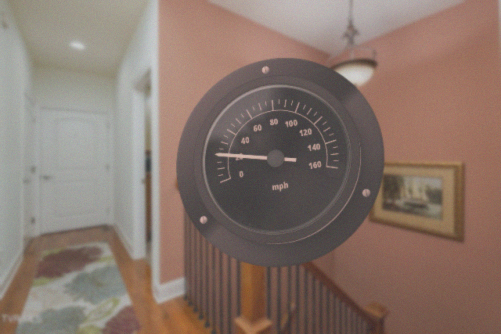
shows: value=20 unit=mph
